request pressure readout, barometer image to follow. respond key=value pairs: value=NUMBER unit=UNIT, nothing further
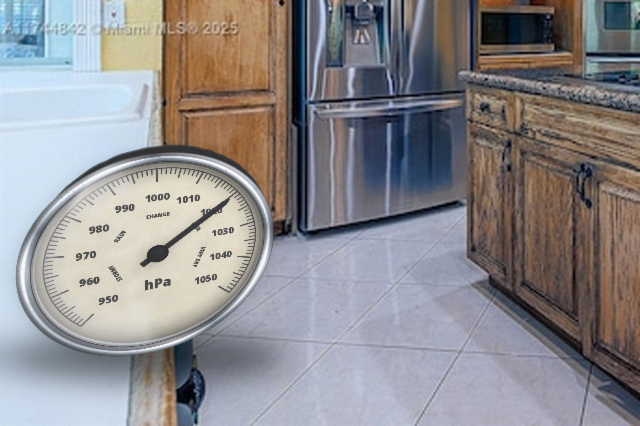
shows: value=1020 unit=hPa
